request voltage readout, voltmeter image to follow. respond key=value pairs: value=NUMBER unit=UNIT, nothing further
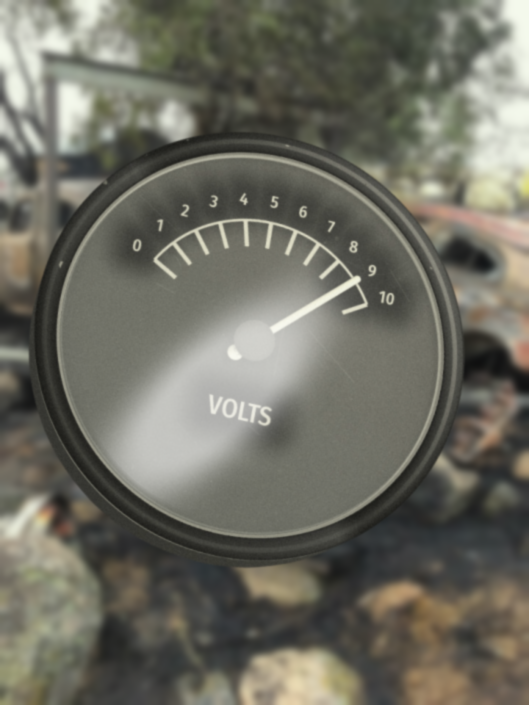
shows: value=9 unit=V
